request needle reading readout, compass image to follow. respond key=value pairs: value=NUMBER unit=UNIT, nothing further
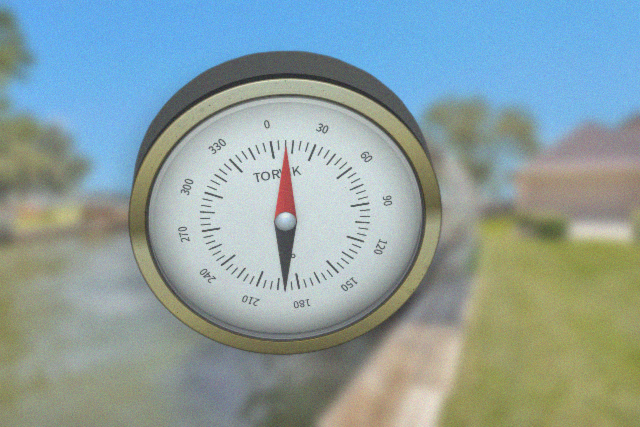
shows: value=10 unit=°
